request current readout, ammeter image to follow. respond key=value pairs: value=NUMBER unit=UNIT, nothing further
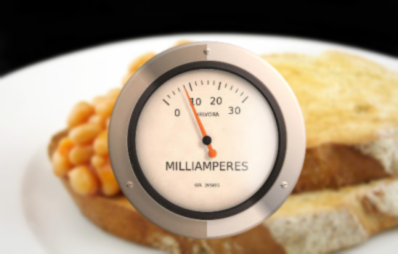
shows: value=8 unit=mA
